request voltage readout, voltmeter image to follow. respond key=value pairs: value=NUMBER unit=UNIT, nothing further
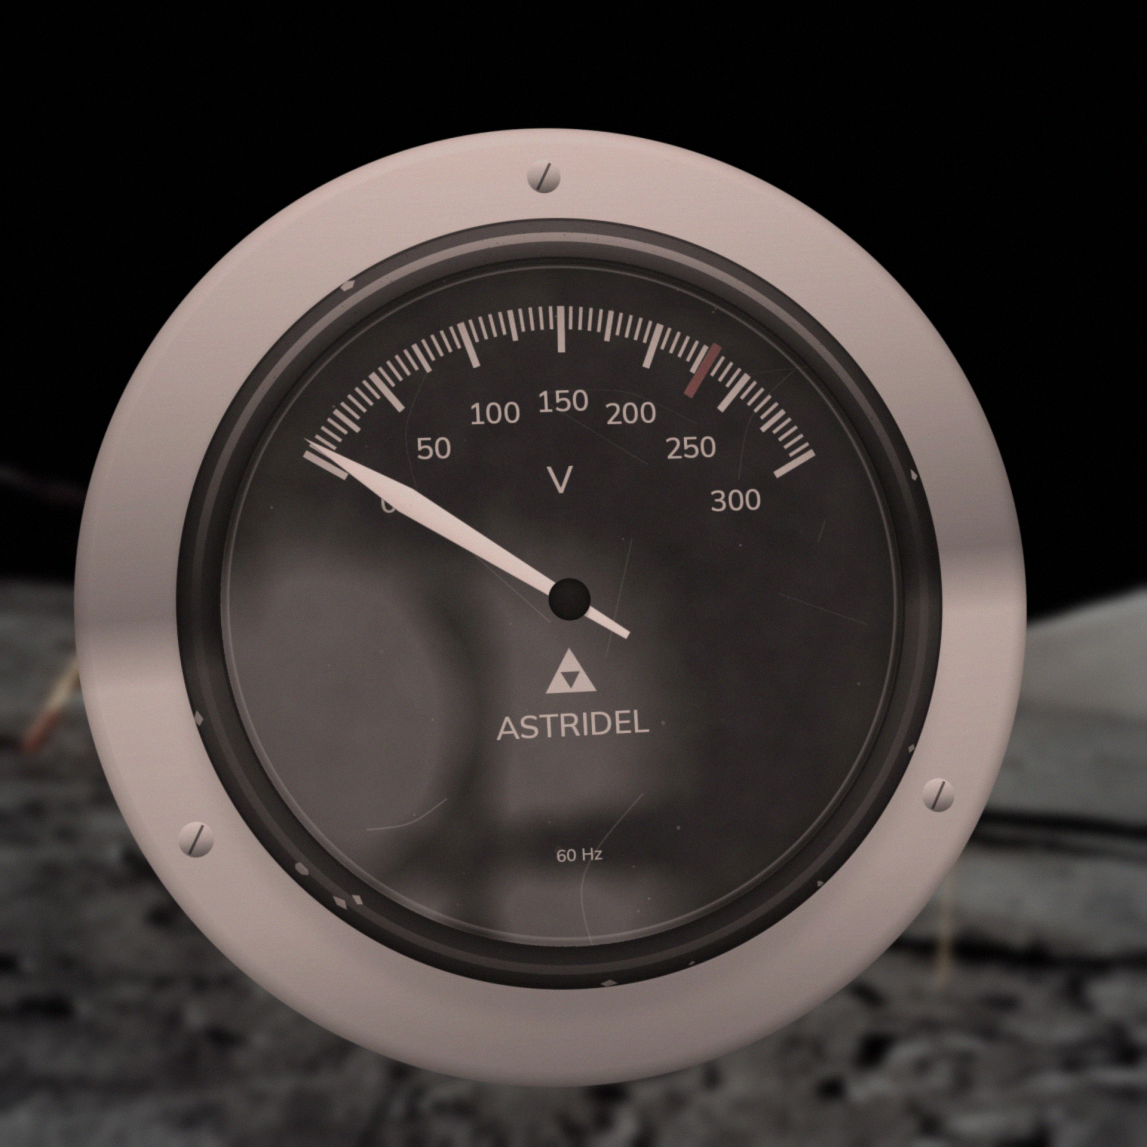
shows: value=5 unit=V
